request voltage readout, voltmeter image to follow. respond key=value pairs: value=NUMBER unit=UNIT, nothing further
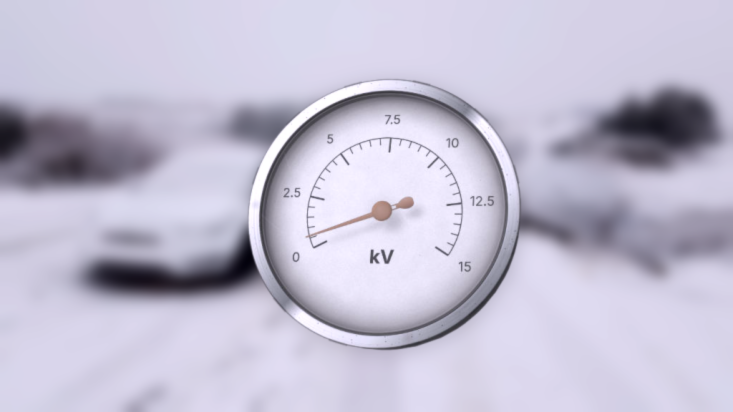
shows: value=0.5 unit=kV
